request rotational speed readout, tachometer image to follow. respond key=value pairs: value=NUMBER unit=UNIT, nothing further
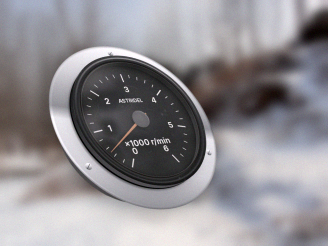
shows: value=500 unit=rpm
